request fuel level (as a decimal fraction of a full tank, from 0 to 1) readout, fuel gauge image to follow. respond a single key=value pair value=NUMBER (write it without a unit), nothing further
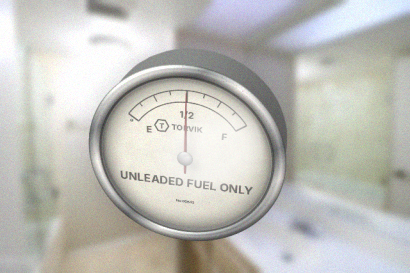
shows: value=0.5
